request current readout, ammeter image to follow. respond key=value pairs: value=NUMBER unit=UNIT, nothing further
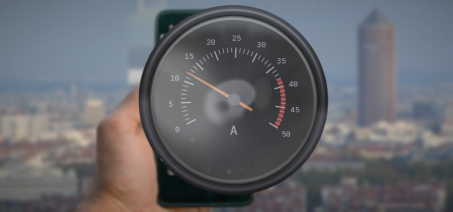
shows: value=12 unit=A
